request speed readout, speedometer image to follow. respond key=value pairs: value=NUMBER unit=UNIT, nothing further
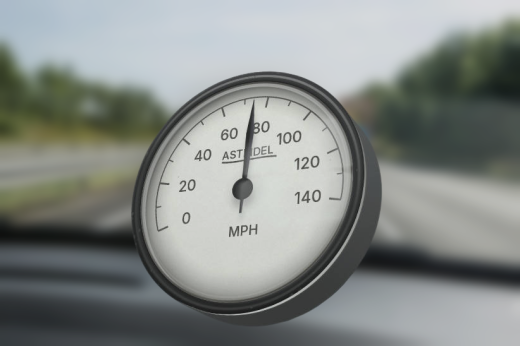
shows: value=75 unit=mph
